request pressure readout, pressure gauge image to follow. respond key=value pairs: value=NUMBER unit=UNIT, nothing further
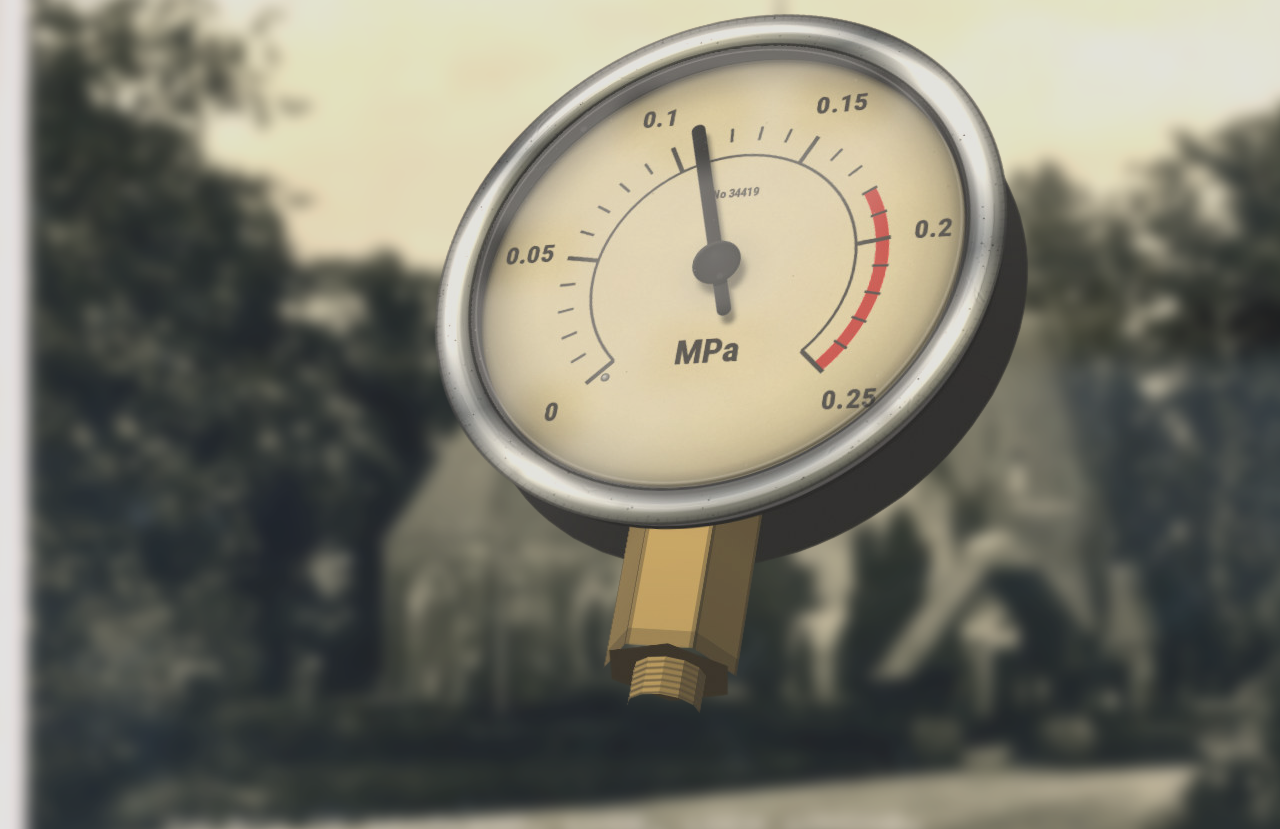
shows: value=0.11 unit=MPa
